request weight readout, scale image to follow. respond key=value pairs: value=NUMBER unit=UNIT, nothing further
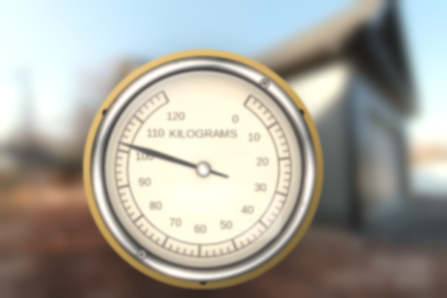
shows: value=102 unit=kg
